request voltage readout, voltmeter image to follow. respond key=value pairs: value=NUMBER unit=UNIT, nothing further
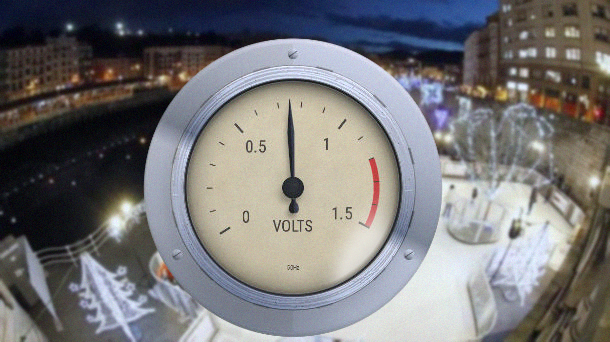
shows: value=0.75 unit=V
